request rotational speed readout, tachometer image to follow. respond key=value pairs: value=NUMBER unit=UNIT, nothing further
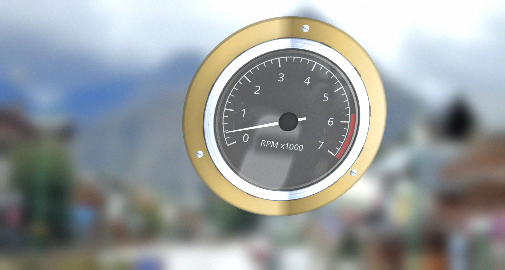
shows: value=400 unit=rpm
